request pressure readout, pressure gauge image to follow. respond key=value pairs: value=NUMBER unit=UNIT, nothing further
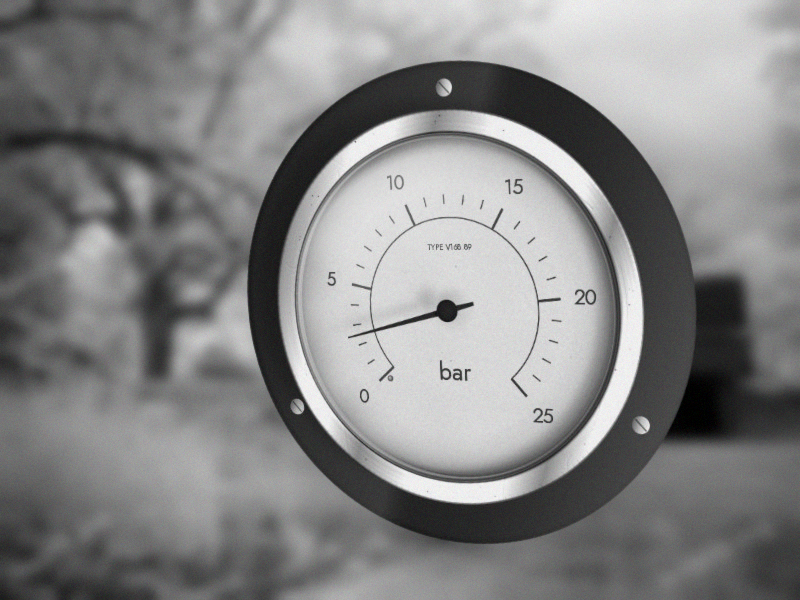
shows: value=2.5 unit=bar
